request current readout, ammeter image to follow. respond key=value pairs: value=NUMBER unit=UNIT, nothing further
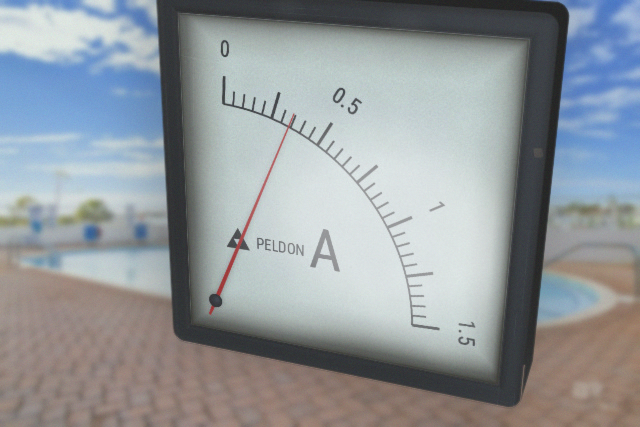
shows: value=0.35 unit=A
